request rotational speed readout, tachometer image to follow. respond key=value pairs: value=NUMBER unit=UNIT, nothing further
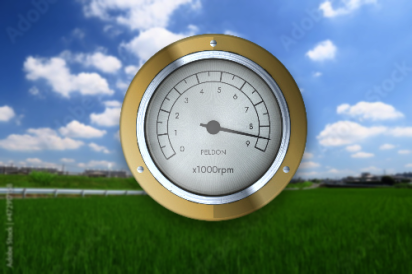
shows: value=8500 unit=rpm
